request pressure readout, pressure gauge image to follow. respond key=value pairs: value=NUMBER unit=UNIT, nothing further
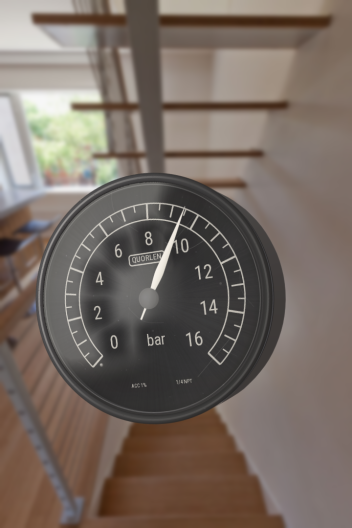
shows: value=9.5 unit=bar
